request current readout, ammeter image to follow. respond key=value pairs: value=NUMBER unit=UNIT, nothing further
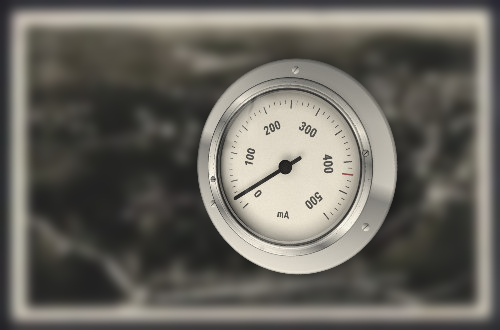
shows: value=20 unit=mA
